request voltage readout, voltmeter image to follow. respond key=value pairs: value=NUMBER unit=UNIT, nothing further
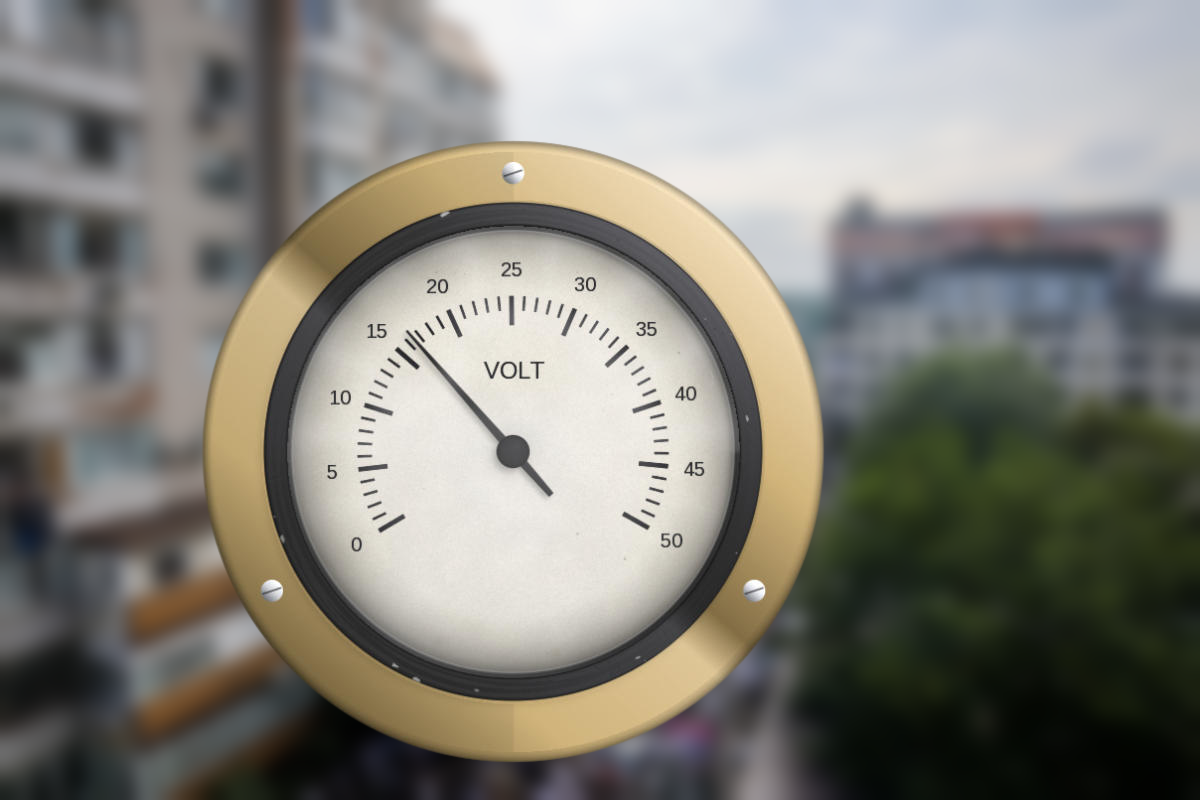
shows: value=16.5 unit=V
